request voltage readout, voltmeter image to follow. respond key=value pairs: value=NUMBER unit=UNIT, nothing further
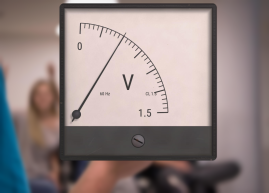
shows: value=0.5 unit=V
